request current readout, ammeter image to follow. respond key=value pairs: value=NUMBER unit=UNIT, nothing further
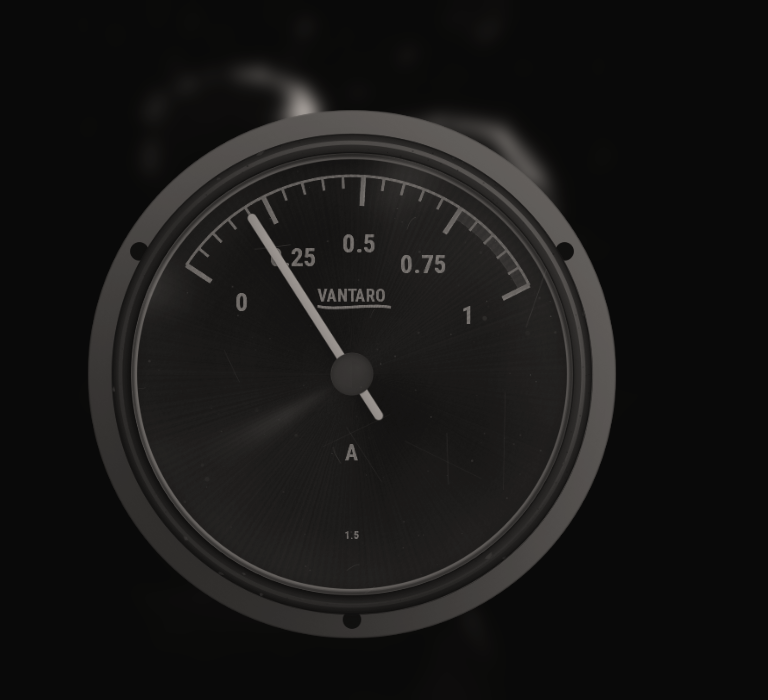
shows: value=0.2 unit=A
